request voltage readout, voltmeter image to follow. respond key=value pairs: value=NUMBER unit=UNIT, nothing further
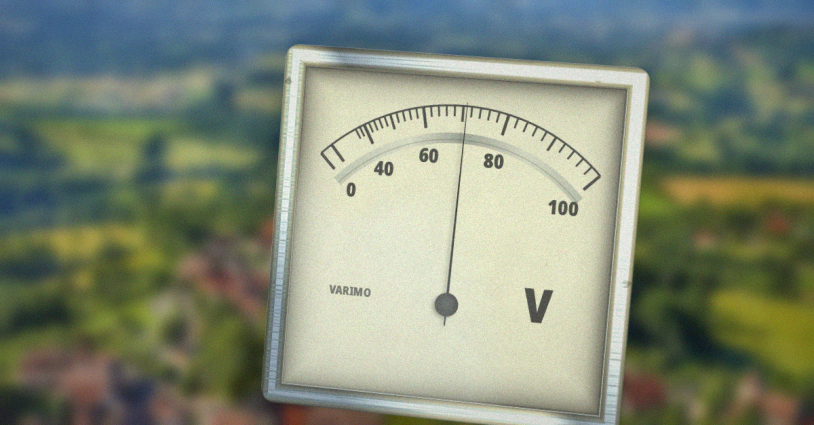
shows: value=71 unit=V
